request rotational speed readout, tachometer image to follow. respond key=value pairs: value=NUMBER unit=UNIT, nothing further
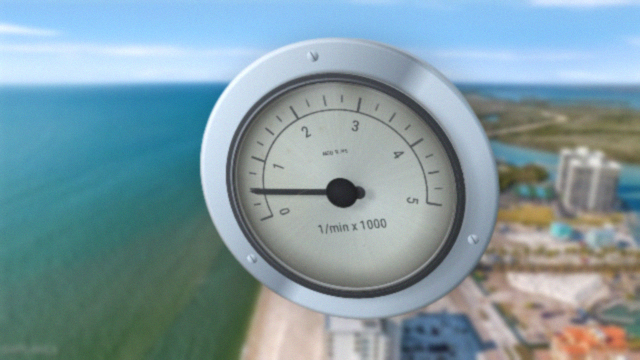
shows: value=500 unit=rpm
